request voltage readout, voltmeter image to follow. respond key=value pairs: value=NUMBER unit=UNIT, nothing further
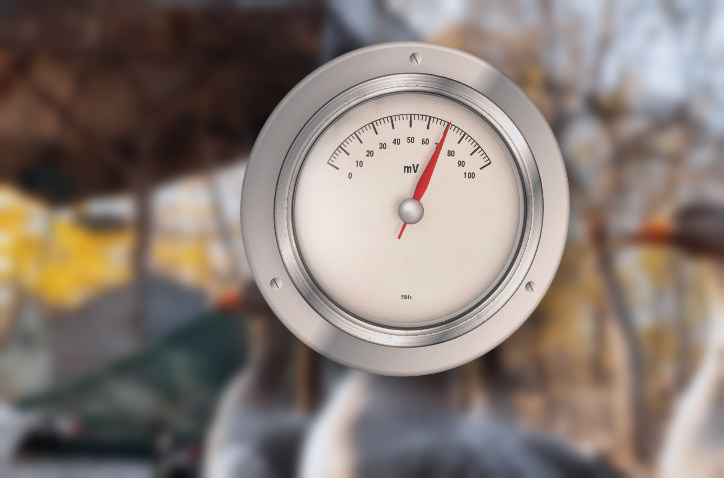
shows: value=70 unit=mV
